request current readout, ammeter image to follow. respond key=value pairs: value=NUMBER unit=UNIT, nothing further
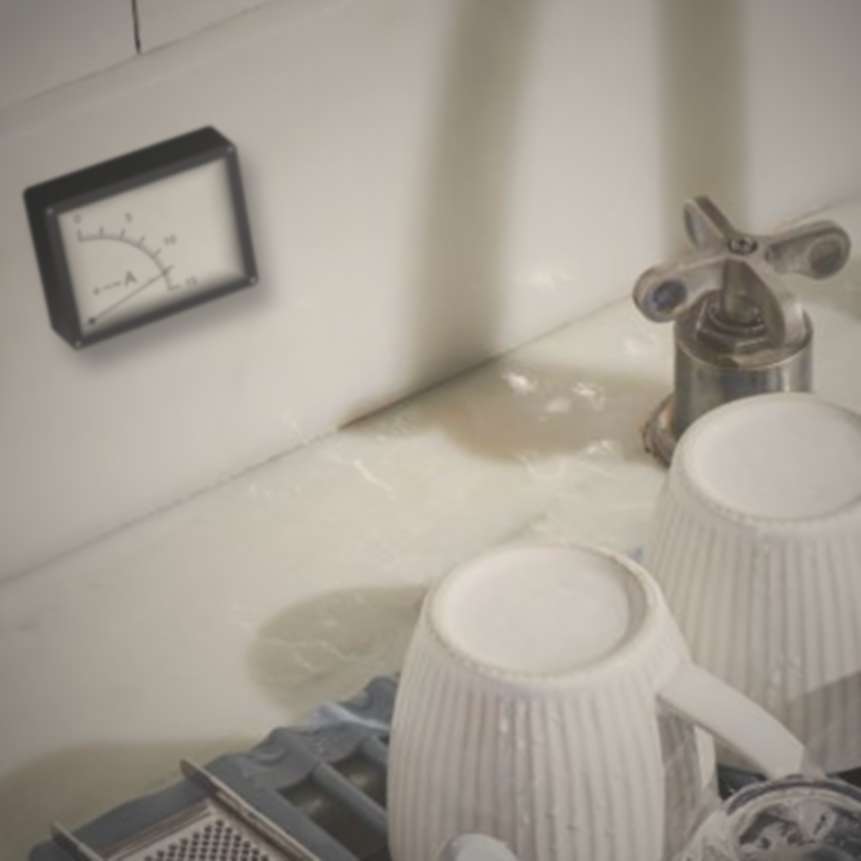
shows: value=12.5 unit=A
